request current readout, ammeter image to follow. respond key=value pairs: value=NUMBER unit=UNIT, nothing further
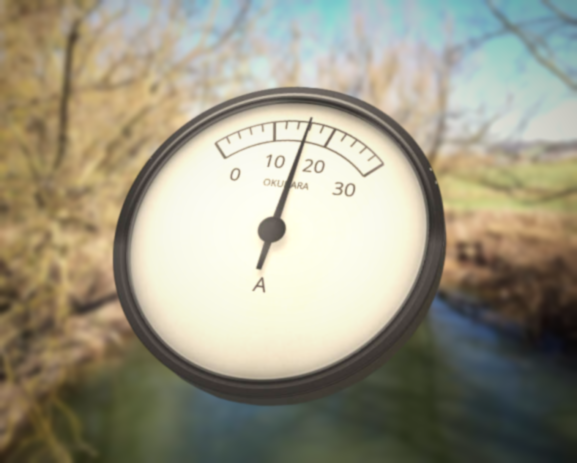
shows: value=16 unit=A
